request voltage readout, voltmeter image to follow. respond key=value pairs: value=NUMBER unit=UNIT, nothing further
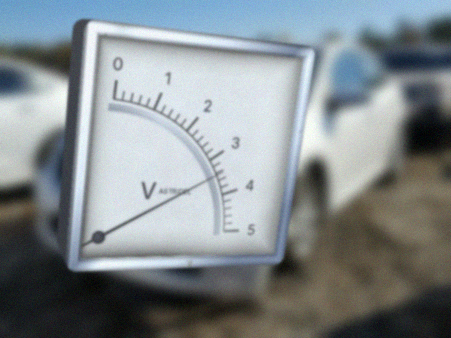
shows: value=3.4 unit=V
